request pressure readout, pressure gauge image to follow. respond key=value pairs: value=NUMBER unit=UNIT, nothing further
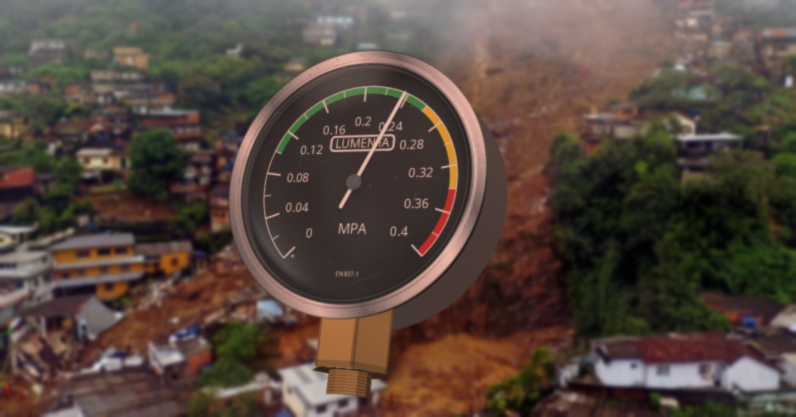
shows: value=0.24 unit=MPa
